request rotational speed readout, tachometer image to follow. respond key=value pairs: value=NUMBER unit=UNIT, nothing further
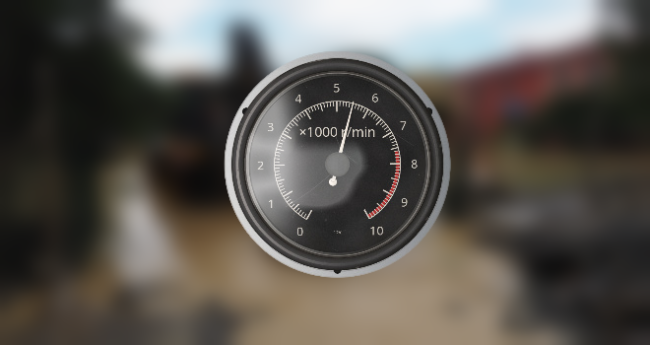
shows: value=5500 unit=rpm
